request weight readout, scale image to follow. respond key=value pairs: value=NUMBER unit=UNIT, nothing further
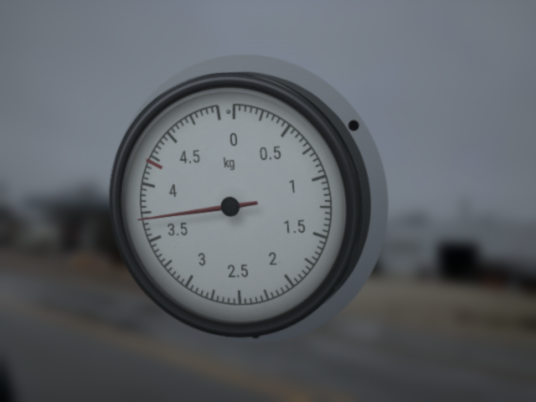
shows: value=3.7 unit=kg
